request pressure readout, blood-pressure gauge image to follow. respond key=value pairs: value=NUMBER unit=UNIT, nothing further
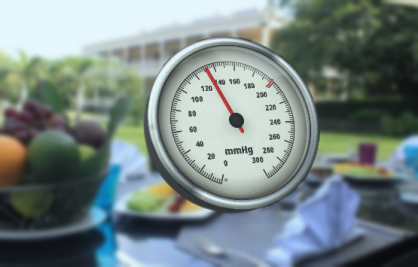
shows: value=130 unit=mmHg
